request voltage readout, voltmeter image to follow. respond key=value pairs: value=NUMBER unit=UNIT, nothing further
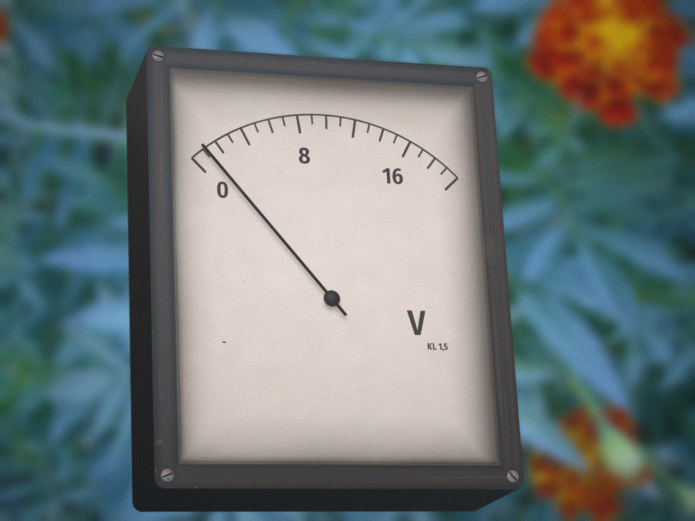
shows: value=1 unit=V
